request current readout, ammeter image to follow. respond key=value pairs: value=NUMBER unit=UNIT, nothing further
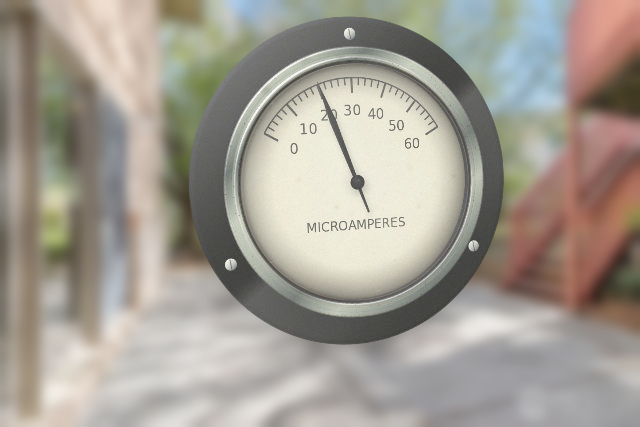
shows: value=20 unit=µA
